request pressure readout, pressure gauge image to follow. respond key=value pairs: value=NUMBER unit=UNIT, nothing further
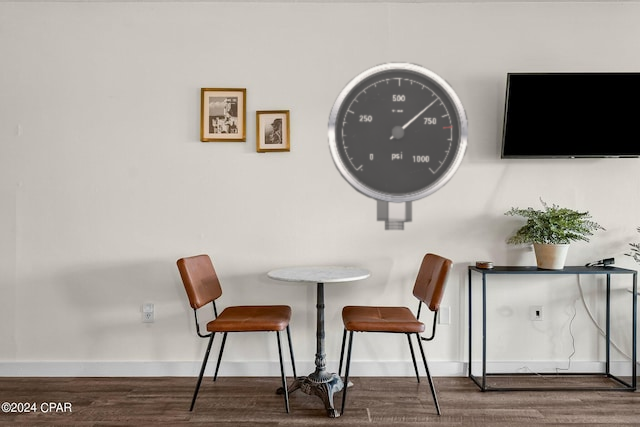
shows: value=675 unit=psi
